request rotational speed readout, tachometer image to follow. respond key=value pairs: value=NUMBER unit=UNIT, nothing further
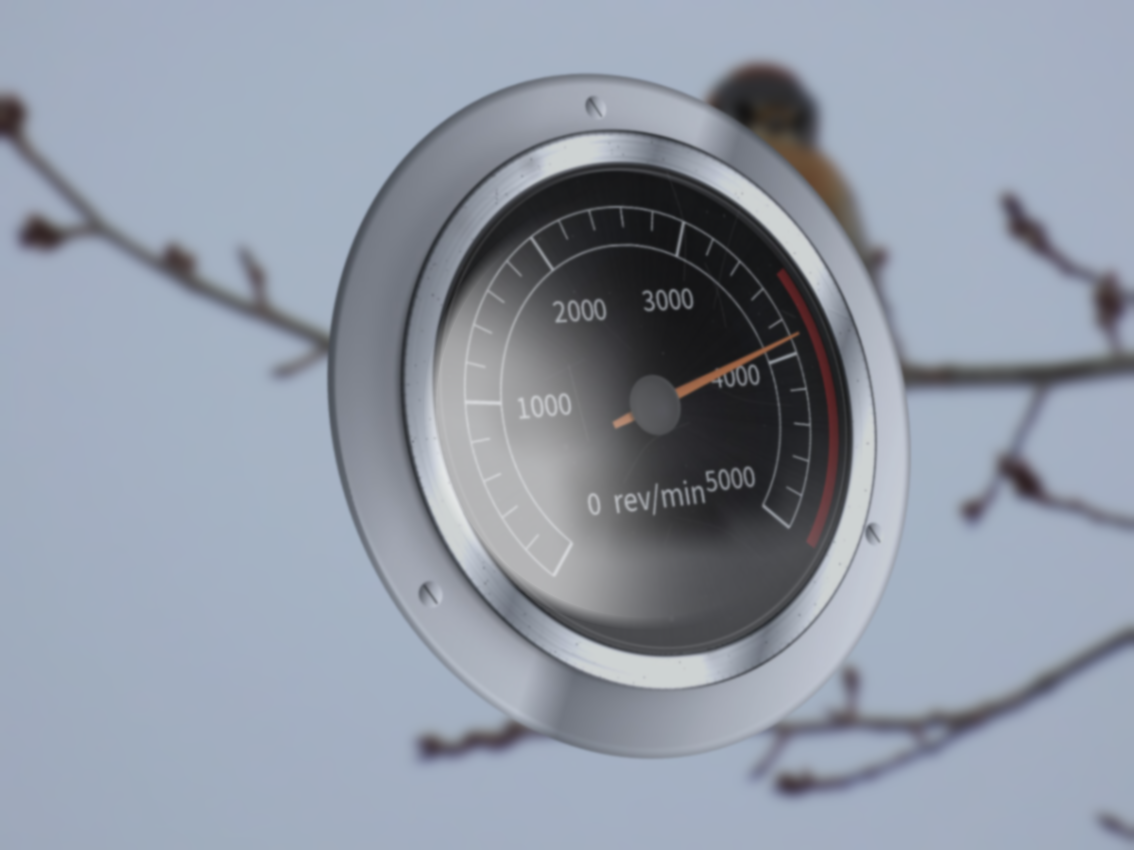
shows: value=3900 unit=rpm
